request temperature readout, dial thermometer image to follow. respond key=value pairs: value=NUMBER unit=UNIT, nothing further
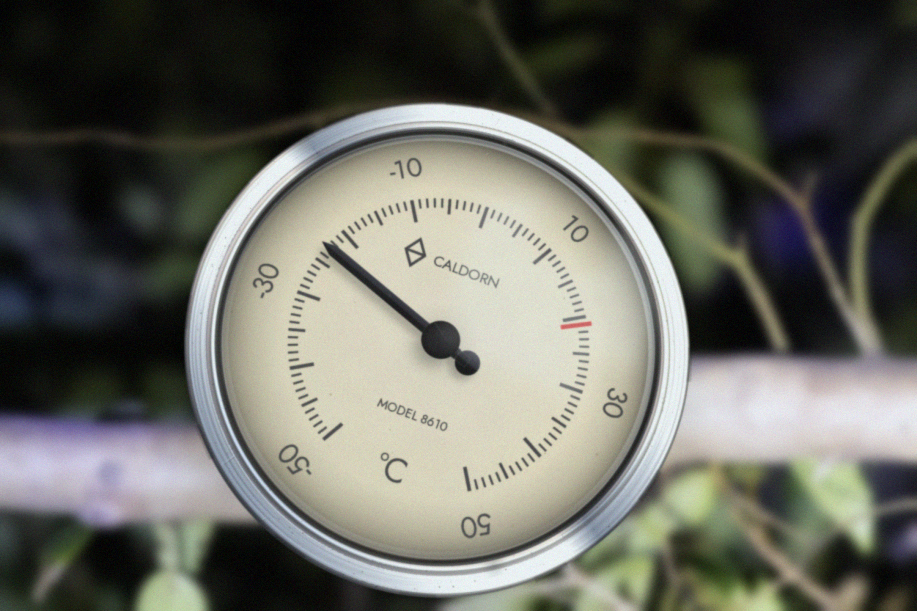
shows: value=-23 unit=°C
